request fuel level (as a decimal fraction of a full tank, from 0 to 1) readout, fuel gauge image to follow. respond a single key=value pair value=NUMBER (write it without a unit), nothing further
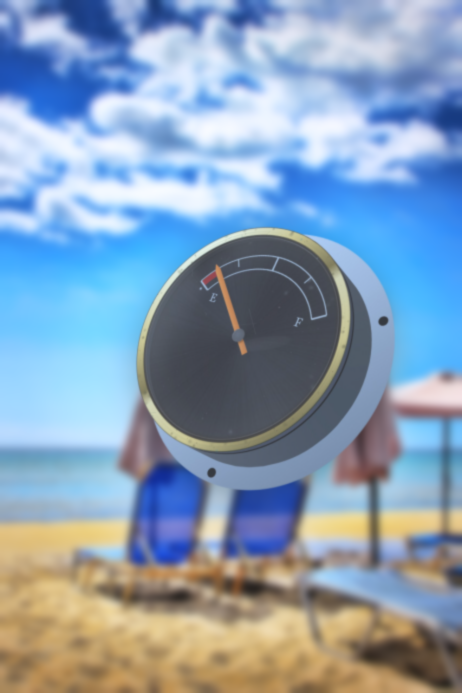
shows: value=0.125
